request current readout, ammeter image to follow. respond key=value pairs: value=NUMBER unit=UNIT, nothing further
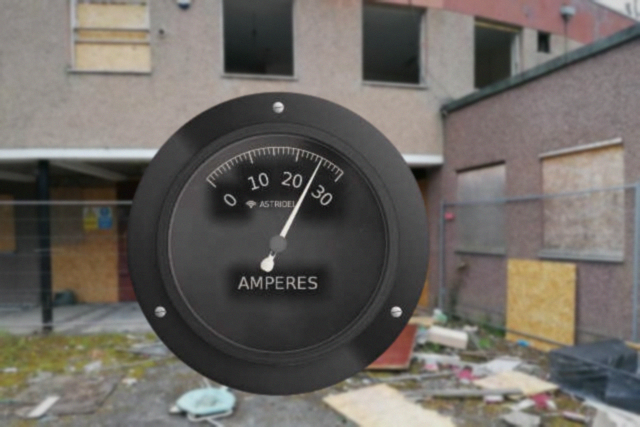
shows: value=25 unit=A
